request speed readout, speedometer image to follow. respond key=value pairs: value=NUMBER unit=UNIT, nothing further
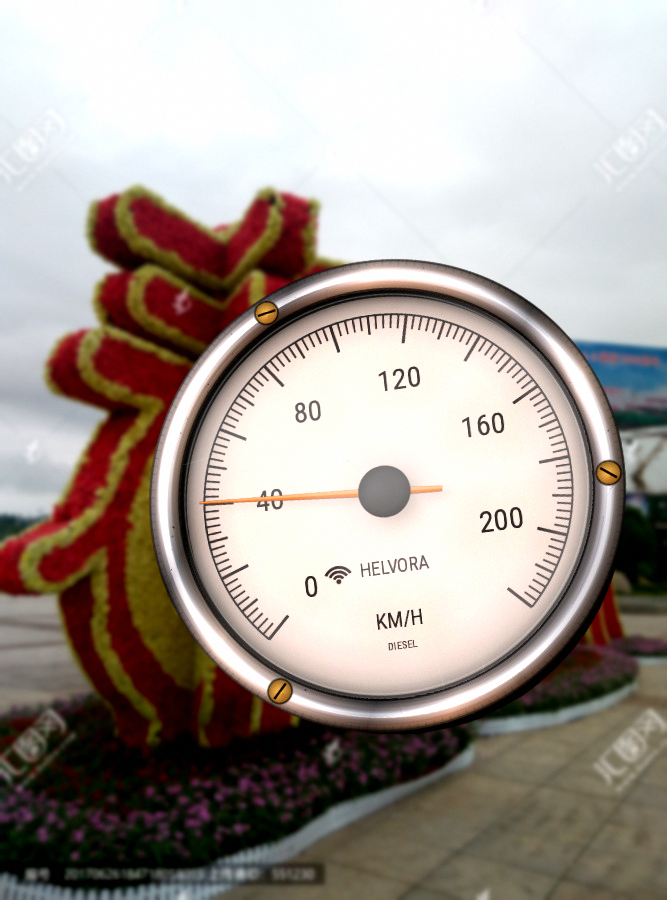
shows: value=40 unit=km/h
